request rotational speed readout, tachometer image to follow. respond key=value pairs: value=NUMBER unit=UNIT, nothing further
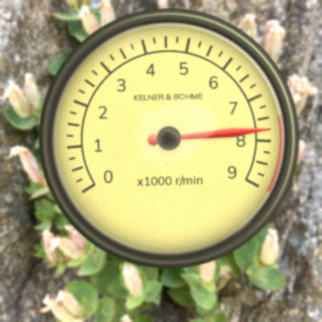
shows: value=7750 unit=rpm
